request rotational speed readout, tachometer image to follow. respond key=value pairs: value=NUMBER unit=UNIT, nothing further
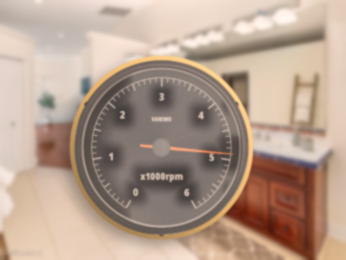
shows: value=4900 unit=rpm
